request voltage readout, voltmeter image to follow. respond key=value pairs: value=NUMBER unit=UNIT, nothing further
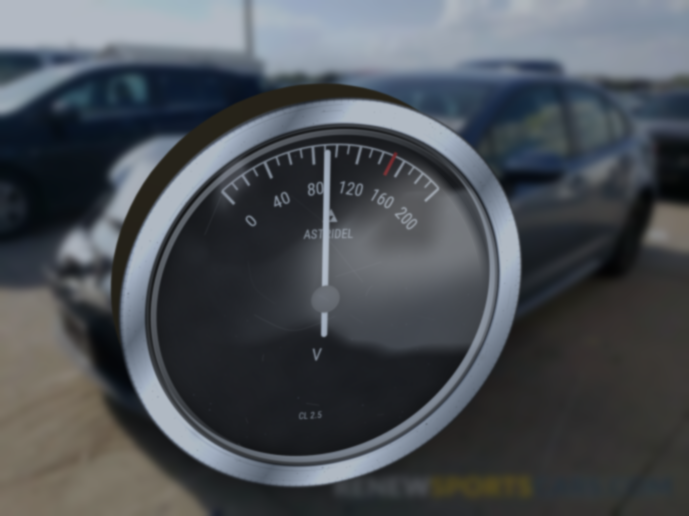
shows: value=90 unit=V
